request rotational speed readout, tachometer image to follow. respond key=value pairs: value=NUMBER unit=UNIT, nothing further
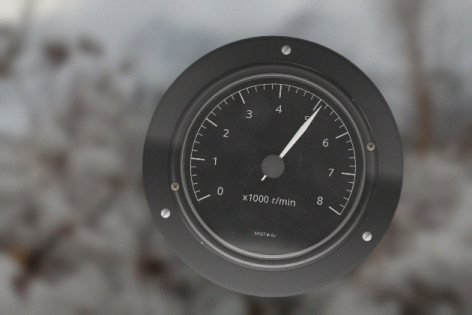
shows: value=5100 unit=rpm
